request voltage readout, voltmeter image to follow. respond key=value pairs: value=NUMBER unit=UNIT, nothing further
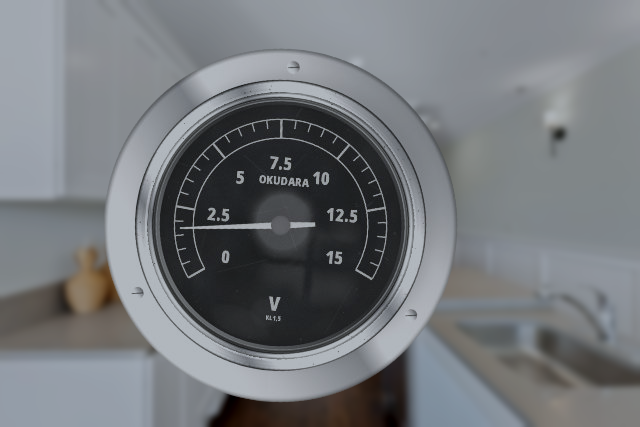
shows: value=1.75 unit=V
